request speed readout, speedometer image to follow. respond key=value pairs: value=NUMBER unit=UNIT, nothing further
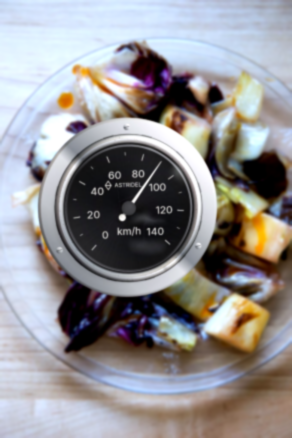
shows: value=90 unit=km/h
